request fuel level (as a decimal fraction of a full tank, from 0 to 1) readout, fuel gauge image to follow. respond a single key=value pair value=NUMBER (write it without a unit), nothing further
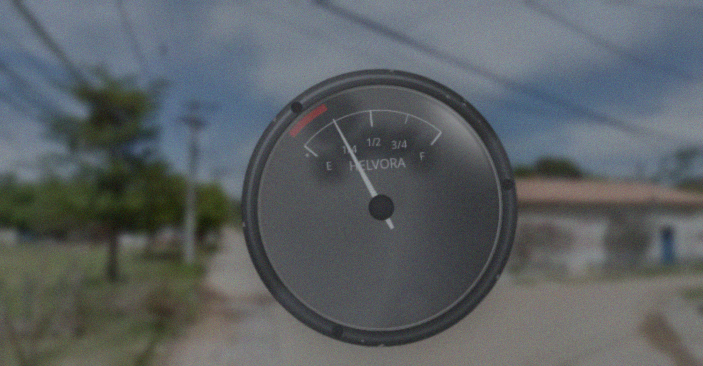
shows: value=0.25
